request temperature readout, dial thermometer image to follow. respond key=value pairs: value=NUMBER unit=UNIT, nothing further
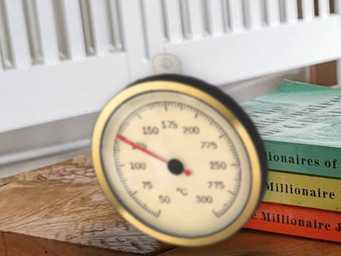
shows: value=125 unit=°C
